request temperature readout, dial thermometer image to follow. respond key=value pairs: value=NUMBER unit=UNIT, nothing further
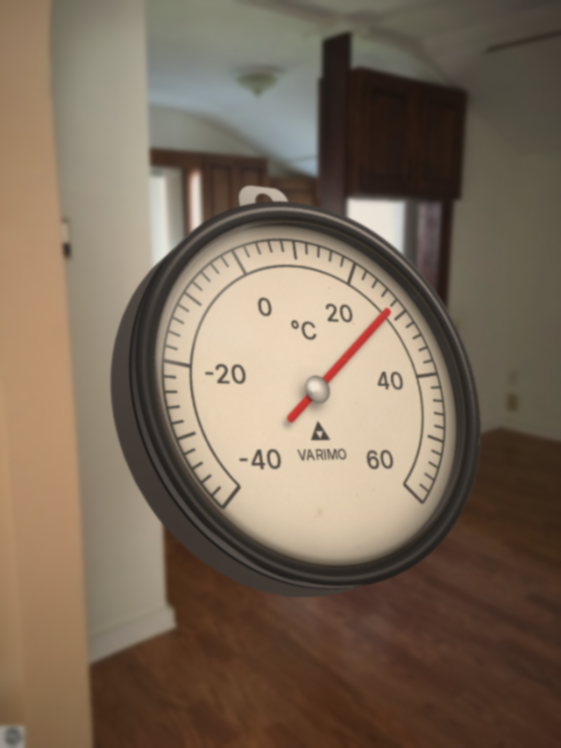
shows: value=28 unit=°C
